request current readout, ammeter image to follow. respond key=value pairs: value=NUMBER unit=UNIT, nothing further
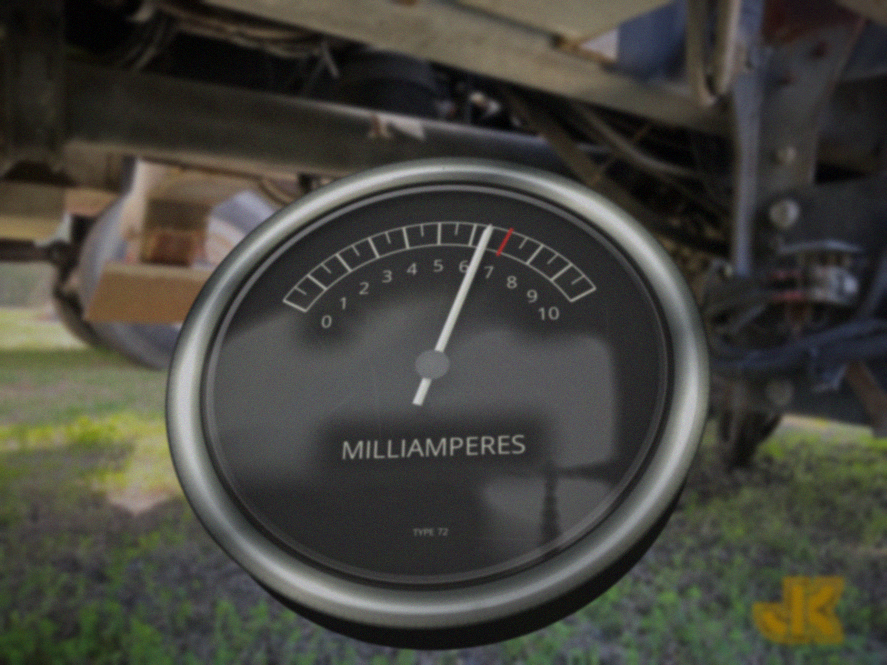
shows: value=6.5 unit=mA
